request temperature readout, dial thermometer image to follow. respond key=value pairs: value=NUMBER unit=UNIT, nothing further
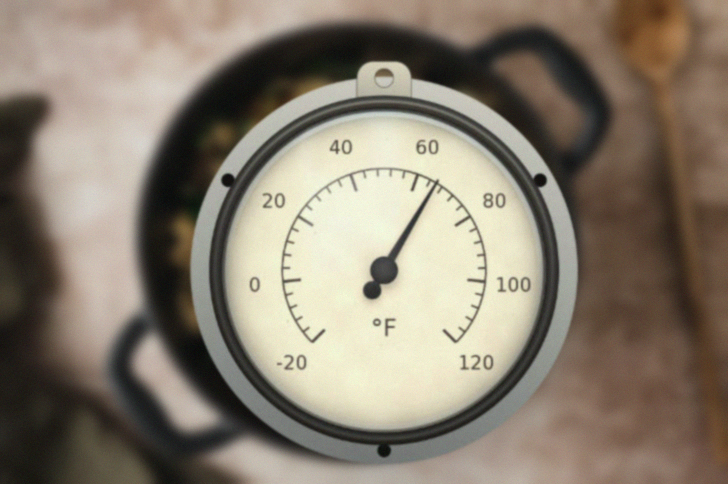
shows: value=66 unit=°F
